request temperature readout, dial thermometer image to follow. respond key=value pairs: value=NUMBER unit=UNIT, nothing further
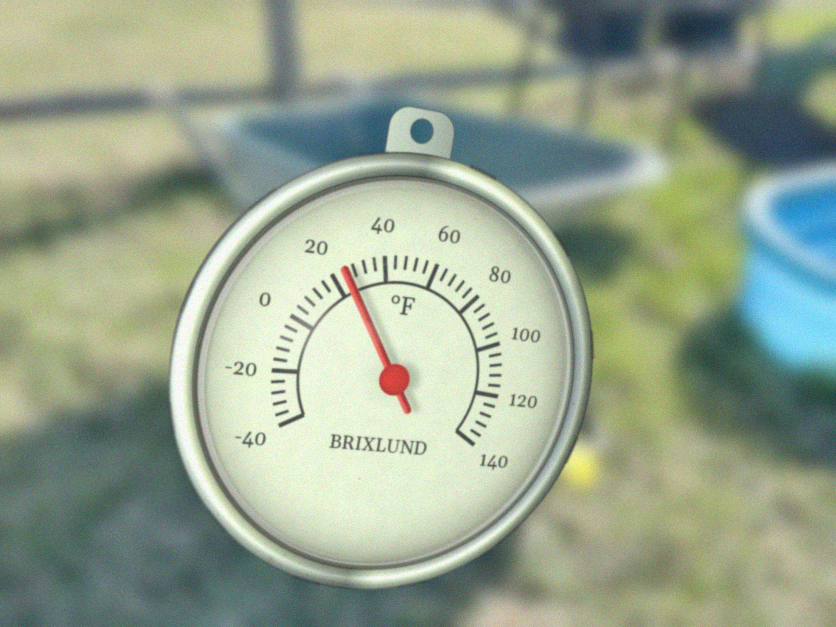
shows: value=24 unit=°F
